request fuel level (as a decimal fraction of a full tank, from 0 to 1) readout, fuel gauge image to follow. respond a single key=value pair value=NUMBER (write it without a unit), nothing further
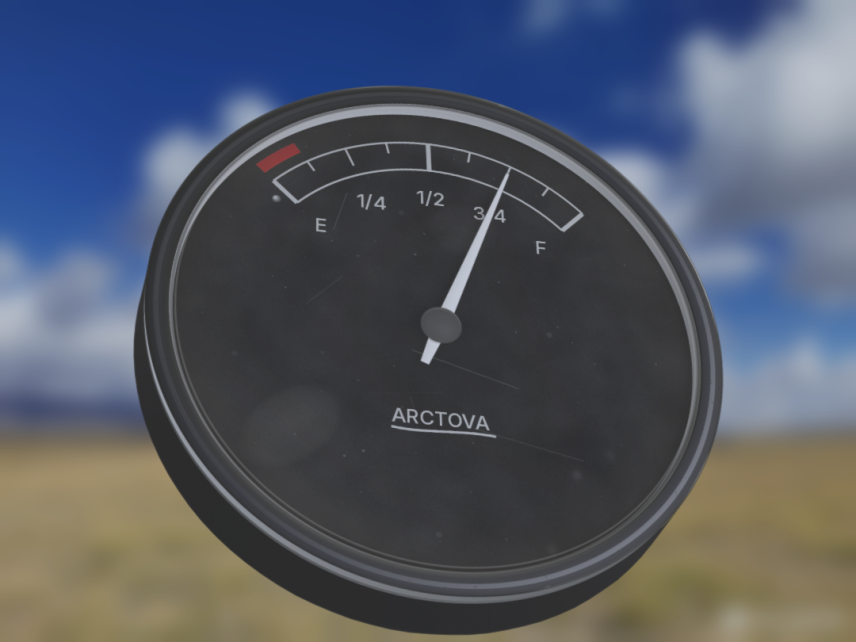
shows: value=0.75
